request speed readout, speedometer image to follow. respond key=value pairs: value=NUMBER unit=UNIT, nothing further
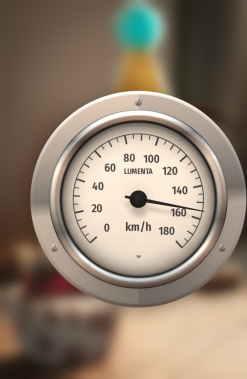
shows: value=155 unit=km/h
